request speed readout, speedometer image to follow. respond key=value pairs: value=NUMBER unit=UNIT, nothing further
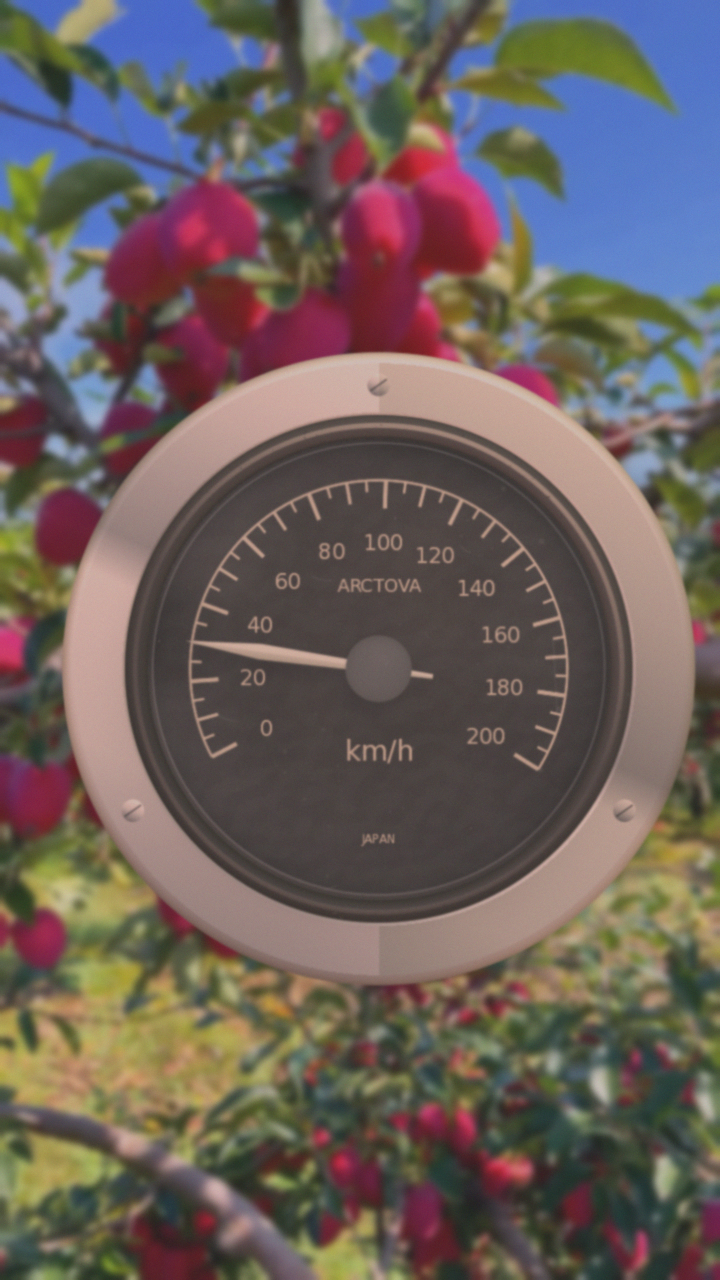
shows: value=30 unit=km/h
